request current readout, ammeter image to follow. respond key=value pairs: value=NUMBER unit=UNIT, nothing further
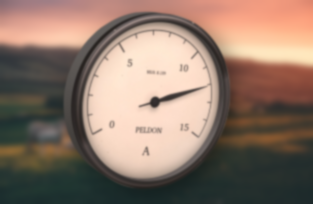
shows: value=12 unit=A
